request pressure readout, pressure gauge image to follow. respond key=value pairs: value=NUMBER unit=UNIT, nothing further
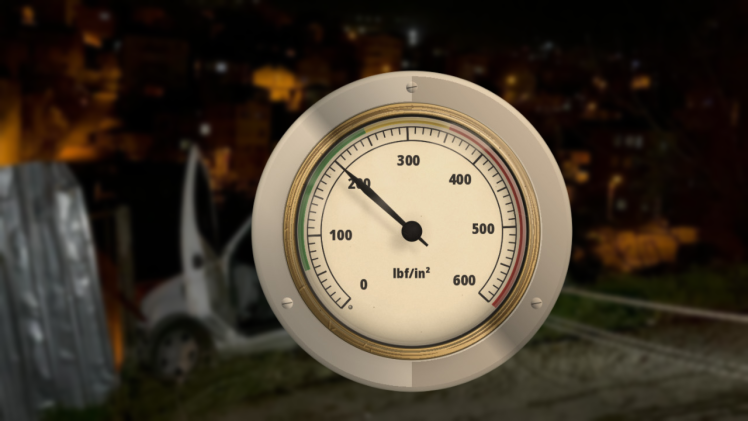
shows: value=200 unit=psi
